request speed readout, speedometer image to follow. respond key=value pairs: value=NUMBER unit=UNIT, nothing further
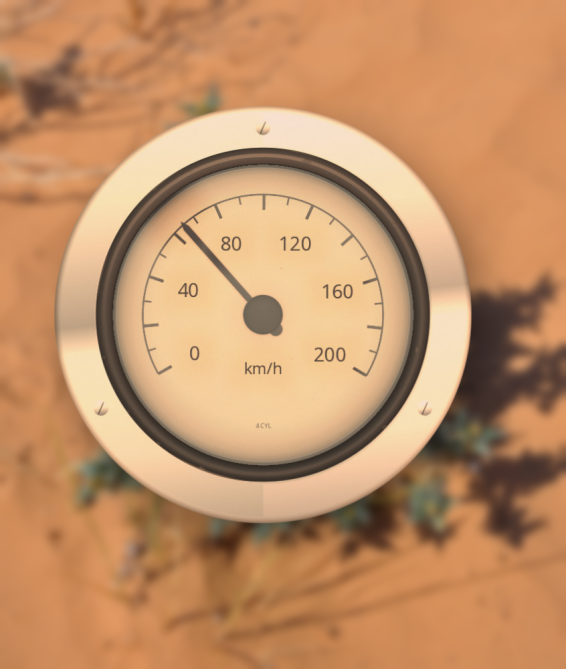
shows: value=65 unit=km/h
